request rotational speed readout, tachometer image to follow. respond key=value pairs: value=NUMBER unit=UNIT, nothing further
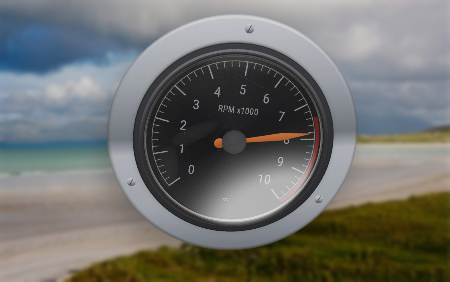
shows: value=7800 unit=rpm
